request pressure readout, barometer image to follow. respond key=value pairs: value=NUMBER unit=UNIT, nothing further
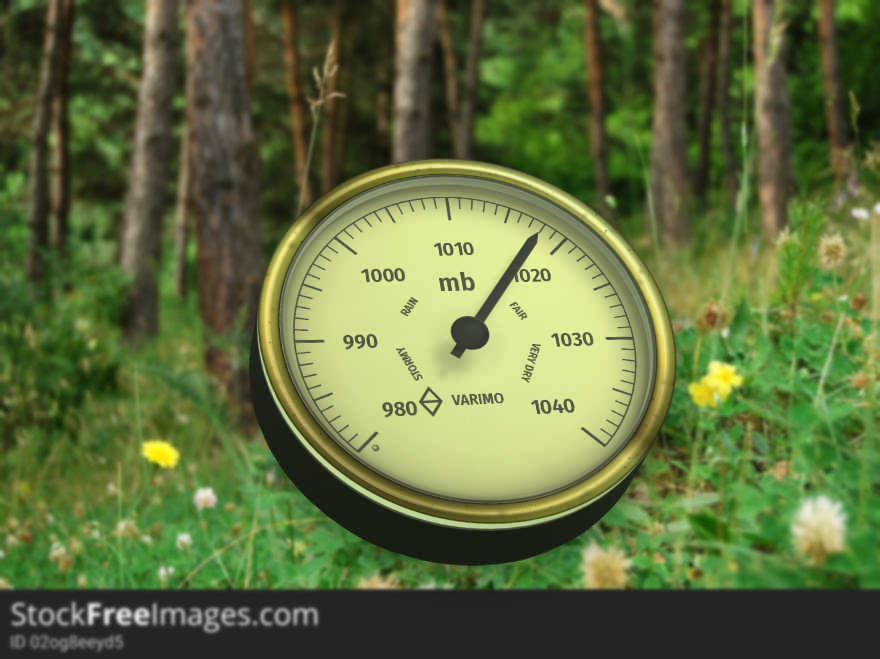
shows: value=1018 unit=mbar
